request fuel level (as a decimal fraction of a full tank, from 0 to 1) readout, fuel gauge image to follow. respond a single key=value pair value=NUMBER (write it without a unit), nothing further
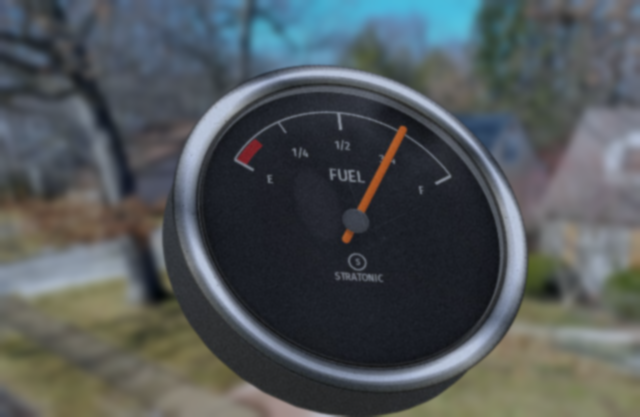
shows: value=0.75
